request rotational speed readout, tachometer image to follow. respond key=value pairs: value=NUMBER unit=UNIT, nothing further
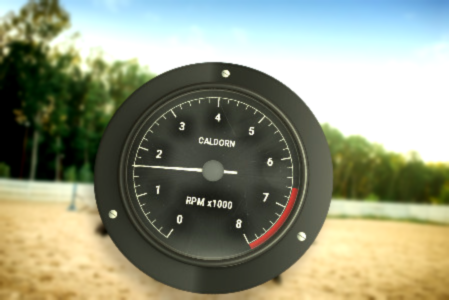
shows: value=1600 unit=rpm
